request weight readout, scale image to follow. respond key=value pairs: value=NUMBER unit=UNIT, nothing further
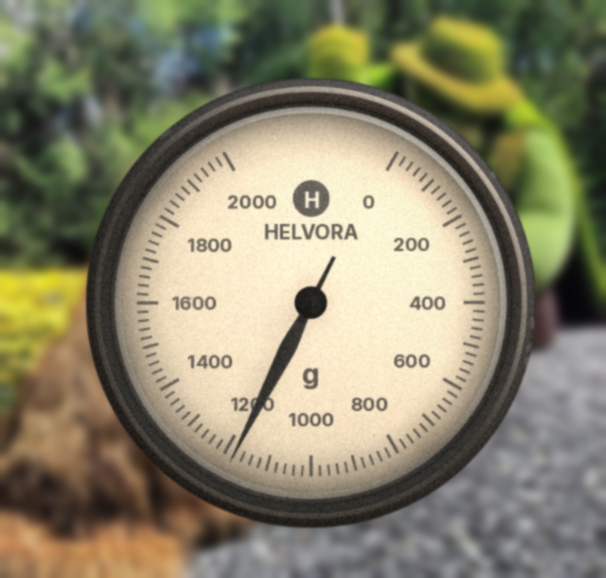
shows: value=1180 unit=g
